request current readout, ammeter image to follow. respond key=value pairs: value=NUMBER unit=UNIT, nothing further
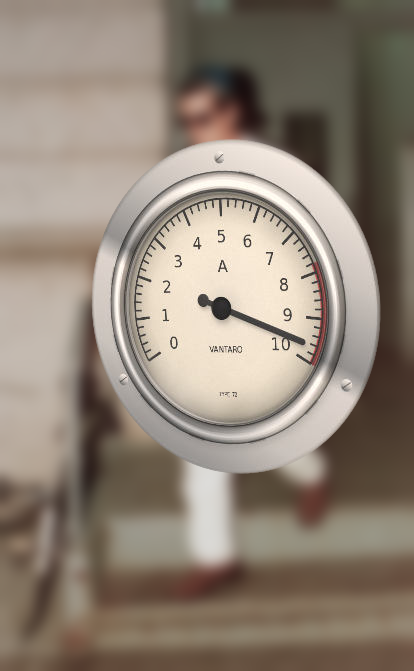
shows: value=9.6 unit=A
